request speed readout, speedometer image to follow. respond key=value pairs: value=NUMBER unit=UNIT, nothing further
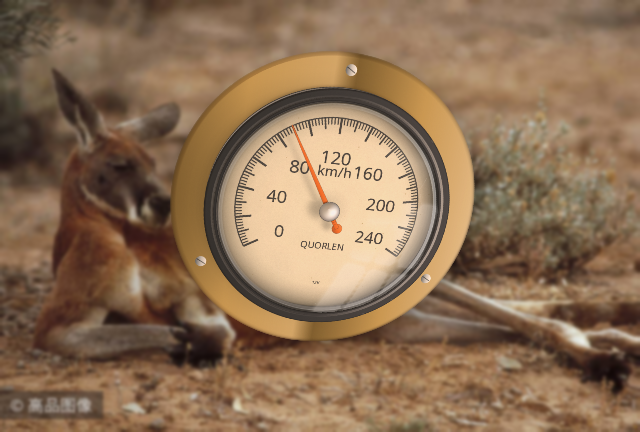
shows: value=90 unit=km/h
